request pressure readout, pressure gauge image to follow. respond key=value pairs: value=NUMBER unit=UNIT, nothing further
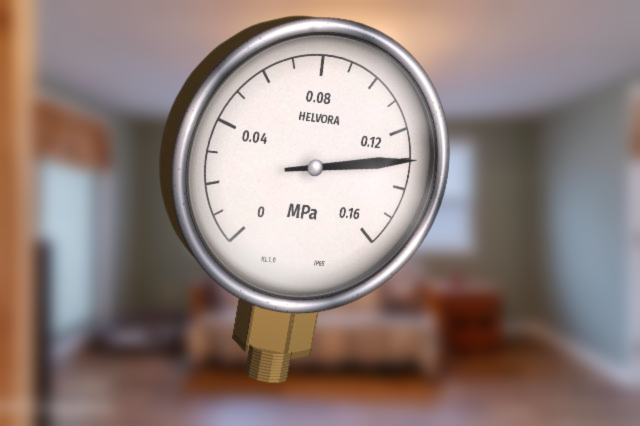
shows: value=0.13 unit=MPa
